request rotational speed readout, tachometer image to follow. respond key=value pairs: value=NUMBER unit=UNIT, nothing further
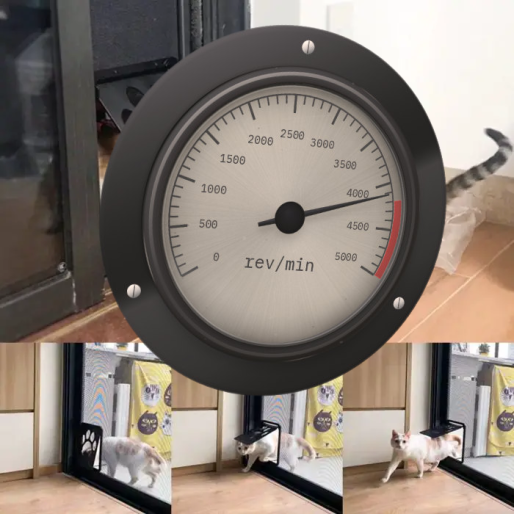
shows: value=4100 unit=rpm
